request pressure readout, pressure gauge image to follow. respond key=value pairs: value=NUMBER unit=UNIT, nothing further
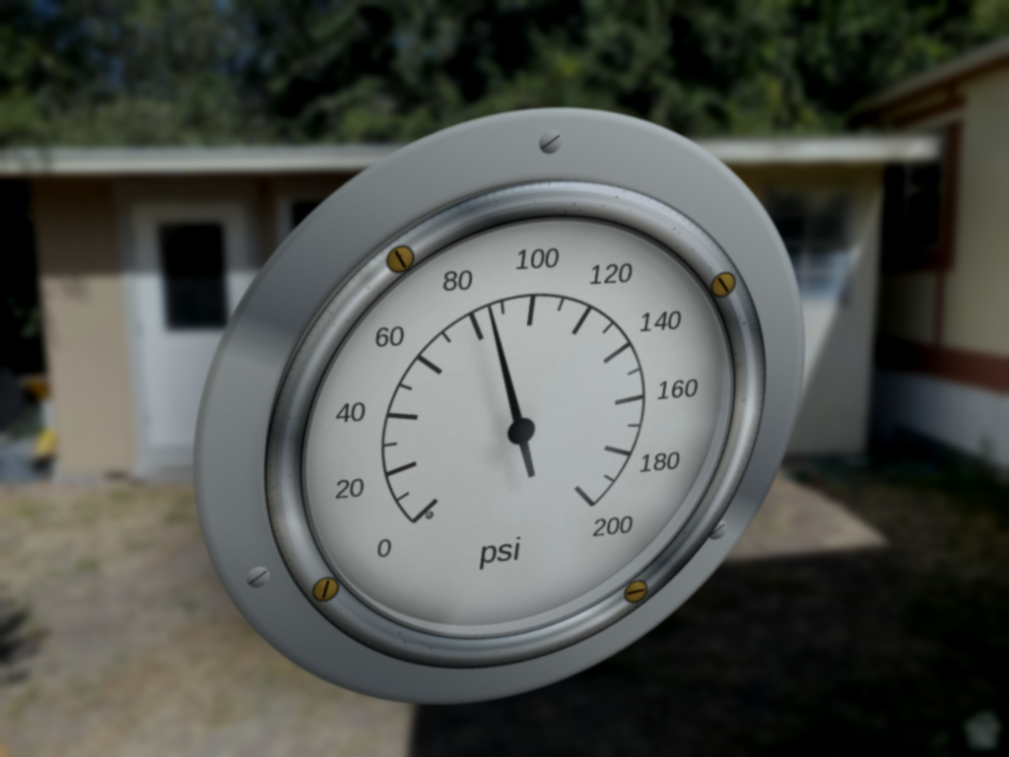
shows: value=85 unit=psi
